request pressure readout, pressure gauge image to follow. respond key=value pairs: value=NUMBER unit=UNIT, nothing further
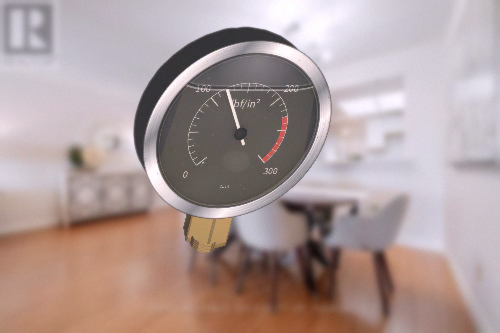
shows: value=120 unit=psi
